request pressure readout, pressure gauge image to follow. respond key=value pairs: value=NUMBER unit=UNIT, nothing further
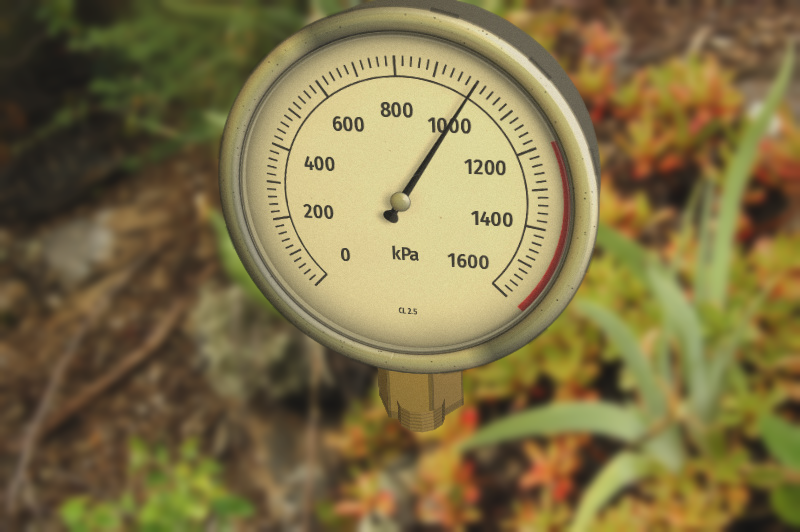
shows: value=1000 unit=kPa
